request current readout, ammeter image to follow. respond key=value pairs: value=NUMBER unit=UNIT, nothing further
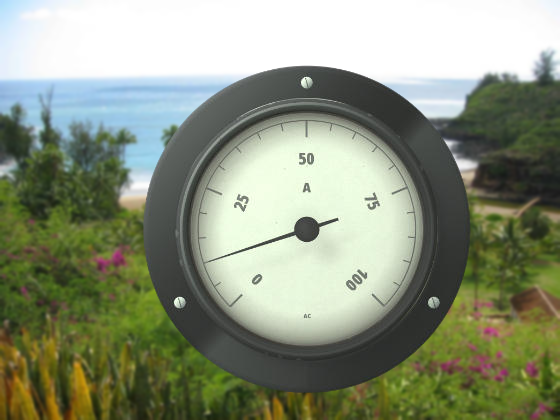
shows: value=10 unit=A
